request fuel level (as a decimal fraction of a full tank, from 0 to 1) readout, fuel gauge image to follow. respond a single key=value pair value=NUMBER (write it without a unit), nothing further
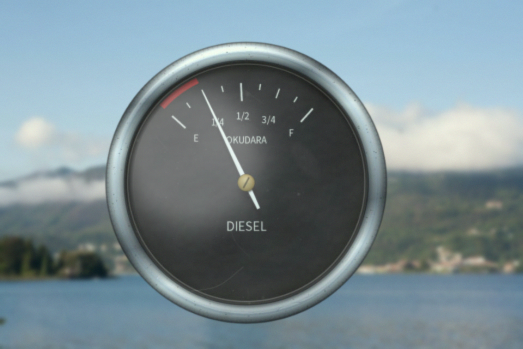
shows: value=0.25
